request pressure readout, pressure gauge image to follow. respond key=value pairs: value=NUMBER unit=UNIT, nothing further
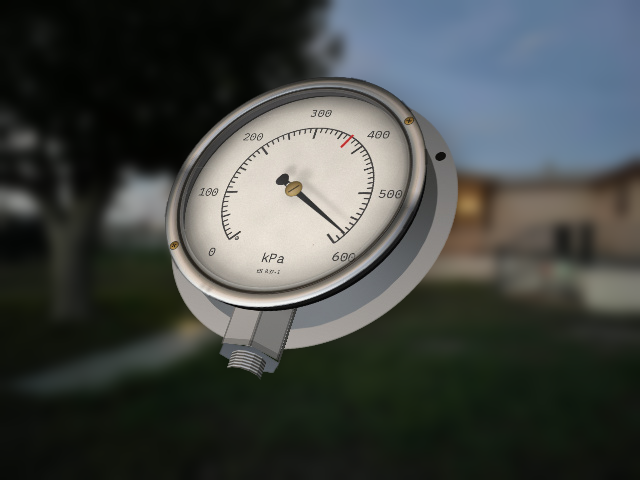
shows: value=580 unit=kPa
